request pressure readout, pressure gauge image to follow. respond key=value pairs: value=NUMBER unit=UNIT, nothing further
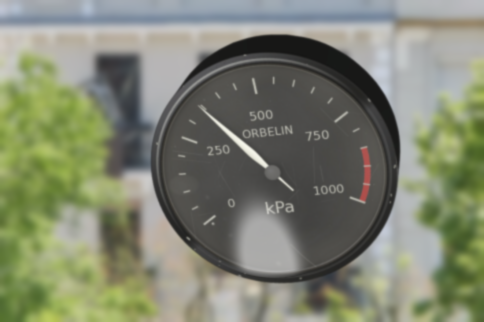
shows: value=350 unit=kPa
